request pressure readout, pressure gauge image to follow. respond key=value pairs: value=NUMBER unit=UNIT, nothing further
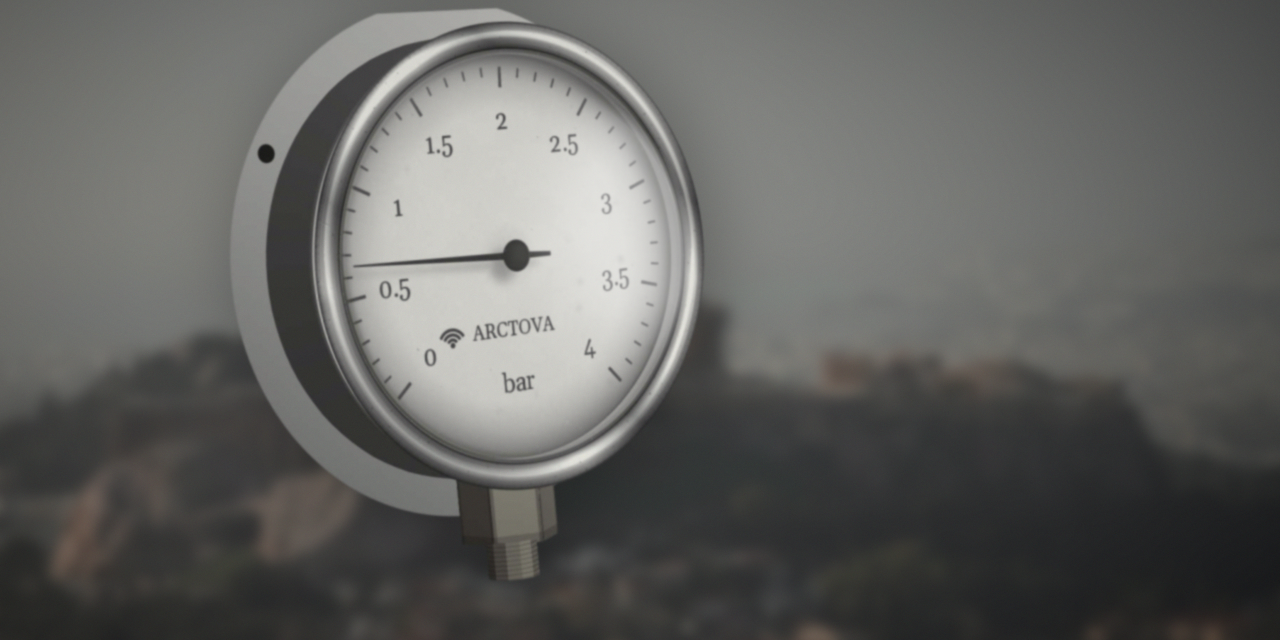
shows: value=0.65 unit=bar
